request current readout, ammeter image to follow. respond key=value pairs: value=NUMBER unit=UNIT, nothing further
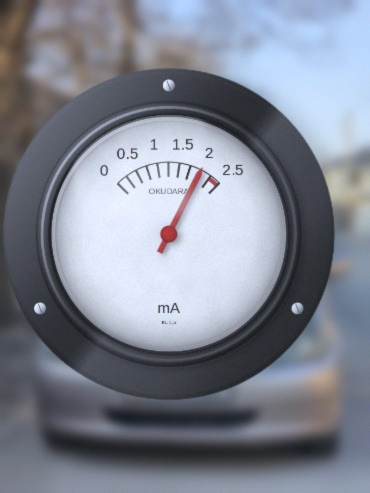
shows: value=2 unit=mA
